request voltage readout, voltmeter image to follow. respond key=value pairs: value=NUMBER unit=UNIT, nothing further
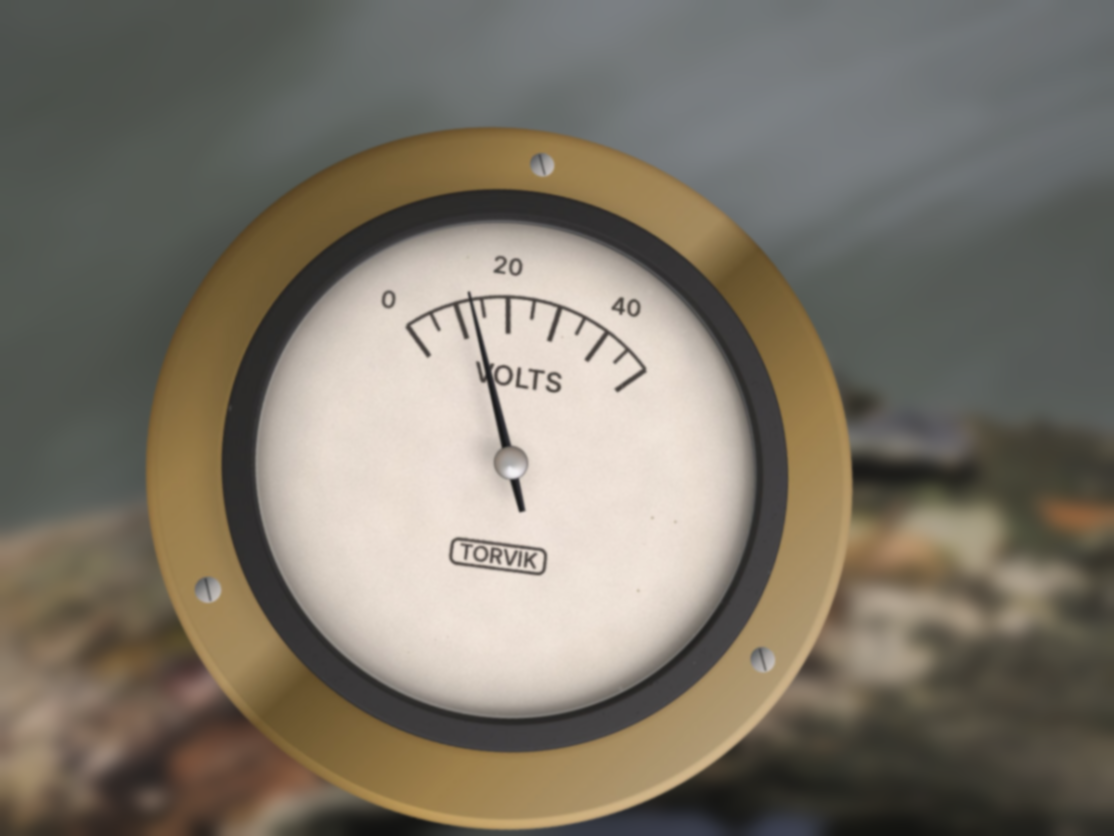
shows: value=12.5 unit=V
